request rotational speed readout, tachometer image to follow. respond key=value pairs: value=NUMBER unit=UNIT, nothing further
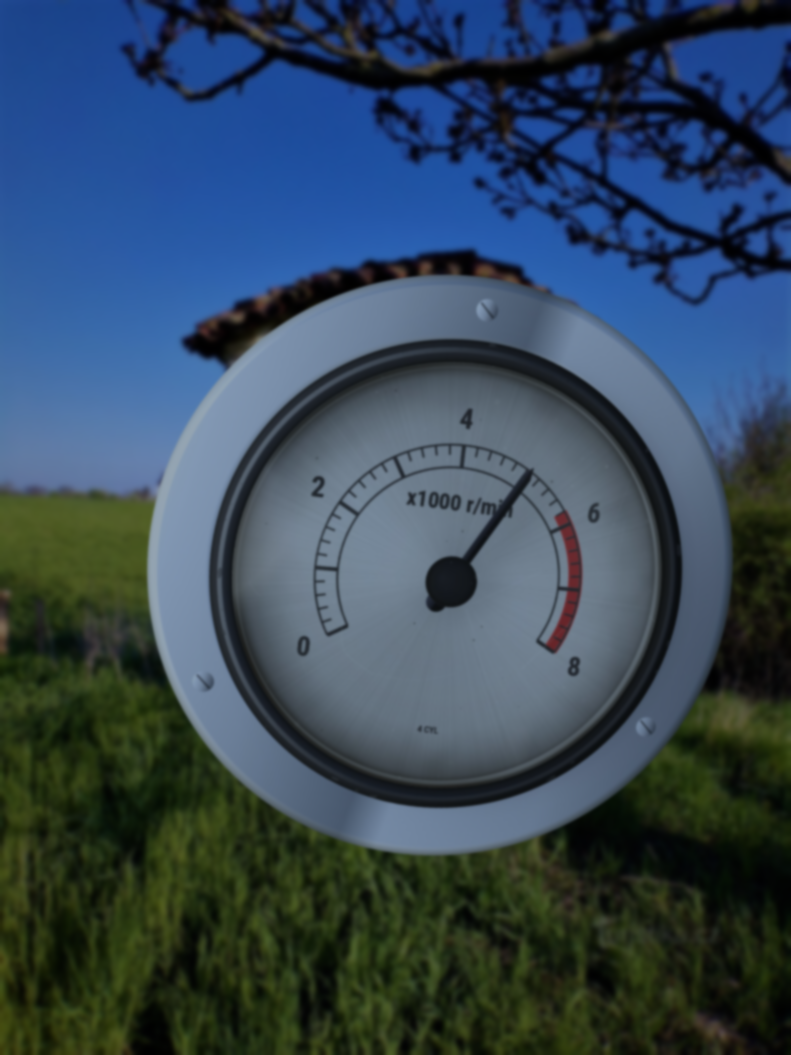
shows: value=5000 unit=rpm
